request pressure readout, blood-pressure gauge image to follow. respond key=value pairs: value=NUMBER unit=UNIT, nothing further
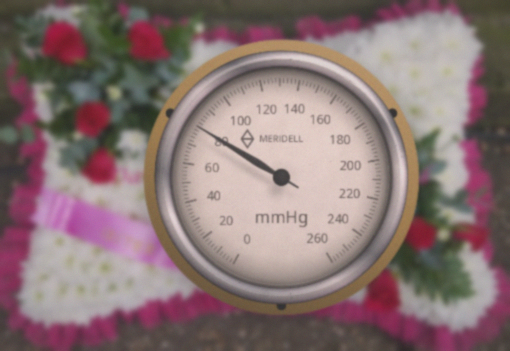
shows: value=80 unit=mmHg
